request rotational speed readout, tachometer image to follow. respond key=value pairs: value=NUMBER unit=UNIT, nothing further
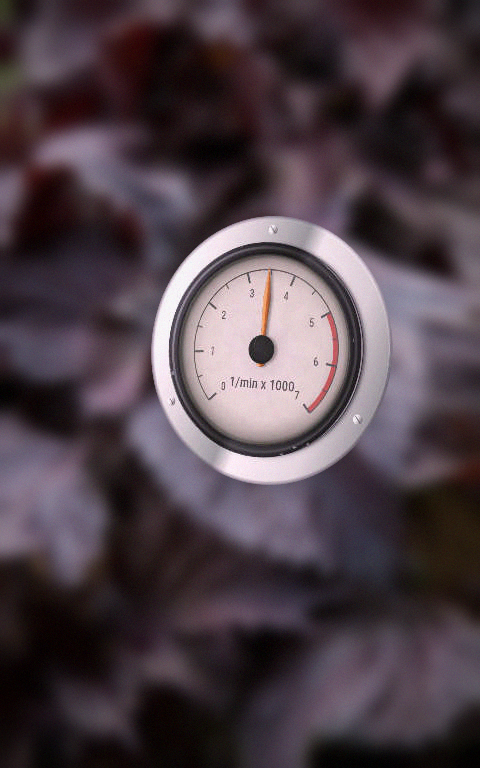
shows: value=3500 unit=rpm
